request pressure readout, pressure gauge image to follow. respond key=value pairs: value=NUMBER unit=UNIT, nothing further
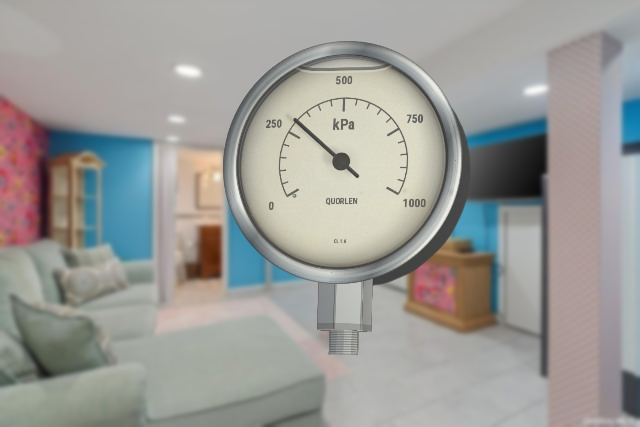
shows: value=300 unit=kPa
